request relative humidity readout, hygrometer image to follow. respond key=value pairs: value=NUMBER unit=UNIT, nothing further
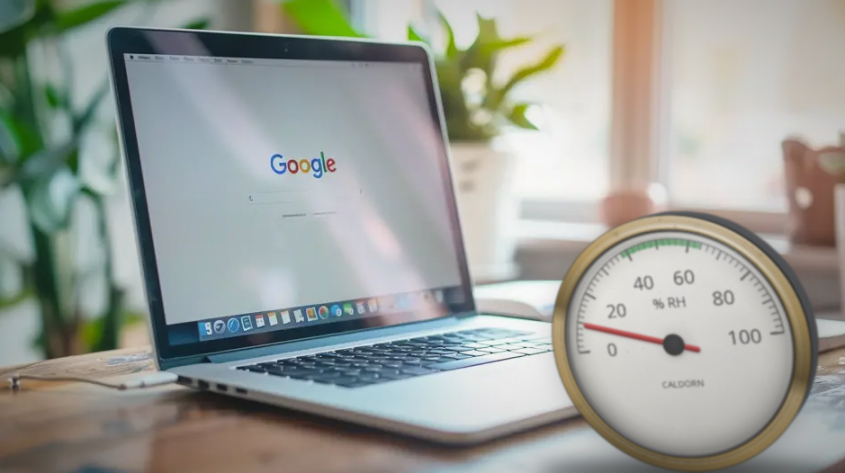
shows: value=10 unit=%
